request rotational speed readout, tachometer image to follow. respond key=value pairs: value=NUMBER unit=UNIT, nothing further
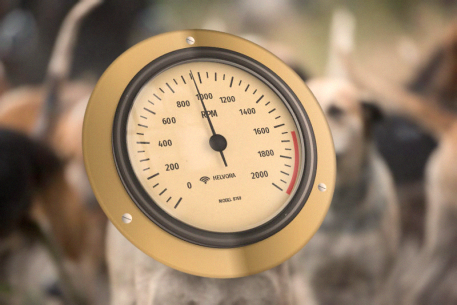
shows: value=950 unit=rpm
